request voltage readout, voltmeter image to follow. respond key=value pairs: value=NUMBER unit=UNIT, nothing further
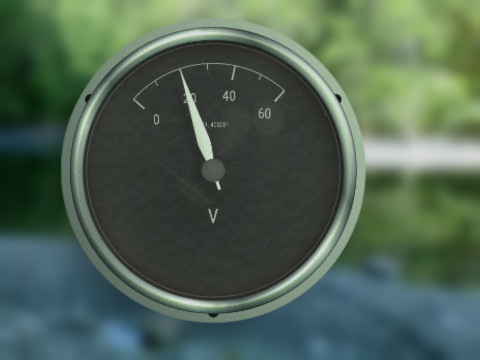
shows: value=20 unit=V
